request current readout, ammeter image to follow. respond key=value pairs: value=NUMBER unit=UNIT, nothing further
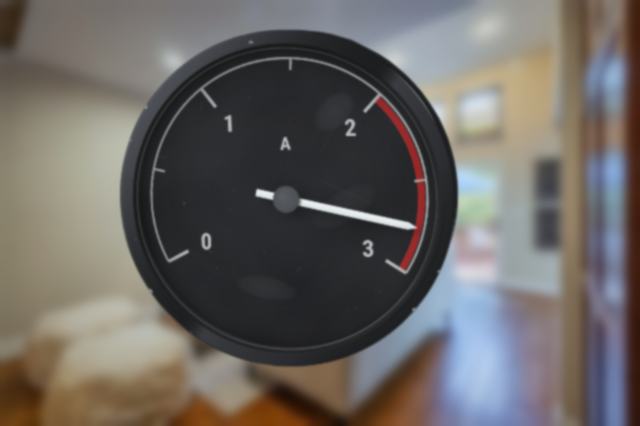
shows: value=2.75 unit=A
